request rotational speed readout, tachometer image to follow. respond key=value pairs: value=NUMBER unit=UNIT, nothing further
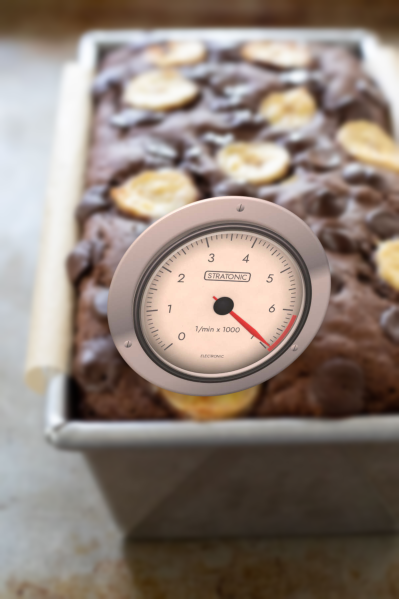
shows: value=6900 unit=rpm
